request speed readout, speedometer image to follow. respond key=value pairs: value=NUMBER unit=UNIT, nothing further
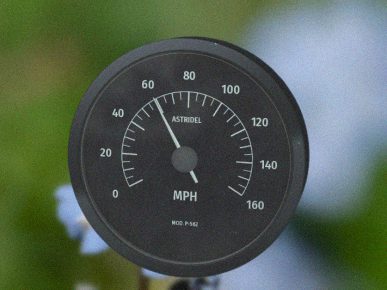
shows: value=60 unit=mph
